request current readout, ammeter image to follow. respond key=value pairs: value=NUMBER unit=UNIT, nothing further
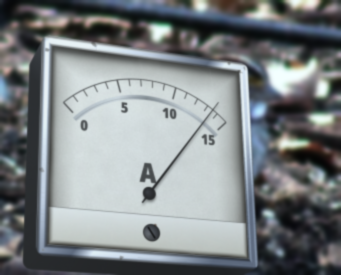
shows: value=13.5 unit=A
